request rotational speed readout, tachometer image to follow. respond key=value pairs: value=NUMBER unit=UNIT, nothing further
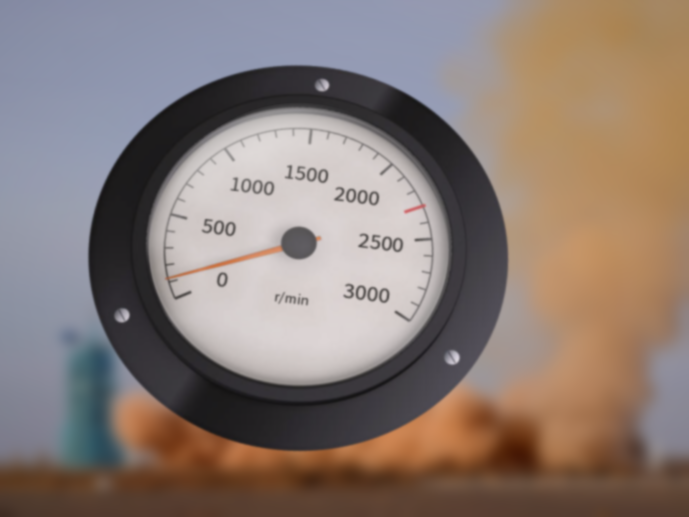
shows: value=100 unit=rpm
